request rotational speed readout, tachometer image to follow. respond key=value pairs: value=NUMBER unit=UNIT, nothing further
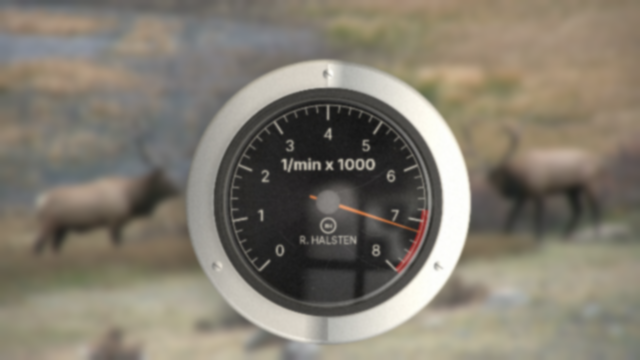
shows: value=7200 unit=rpm
